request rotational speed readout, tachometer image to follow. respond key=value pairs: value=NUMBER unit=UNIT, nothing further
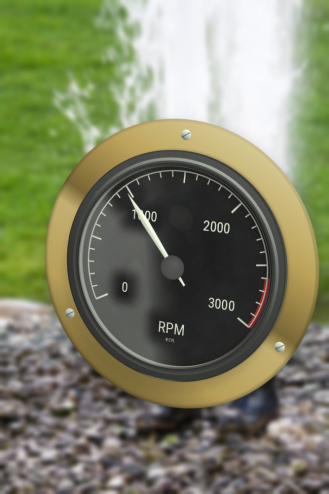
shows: value=1000 unit=rpm
